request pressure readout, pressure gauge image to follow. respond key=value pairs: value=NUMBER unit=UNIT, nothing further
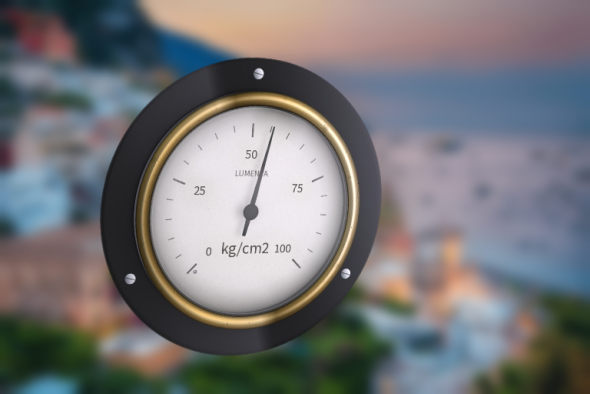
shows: value=55 unit=kg/cm²
